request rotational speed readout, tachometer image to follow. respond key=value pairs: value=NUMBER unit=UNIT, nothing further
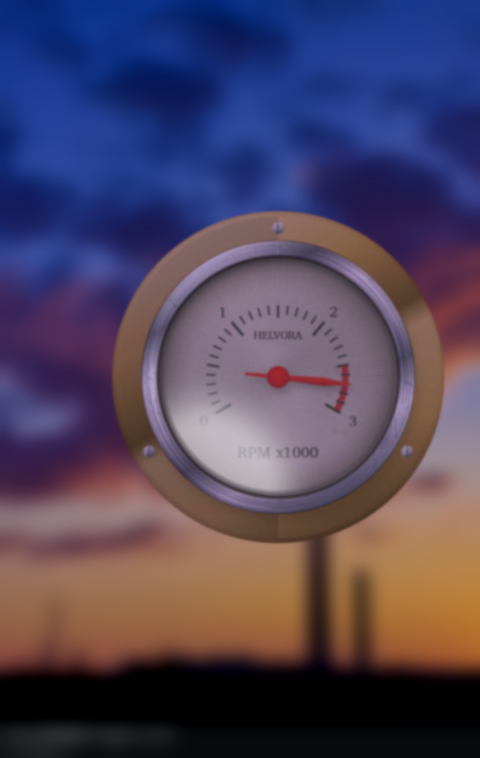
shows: value=2700 unit=rpm
